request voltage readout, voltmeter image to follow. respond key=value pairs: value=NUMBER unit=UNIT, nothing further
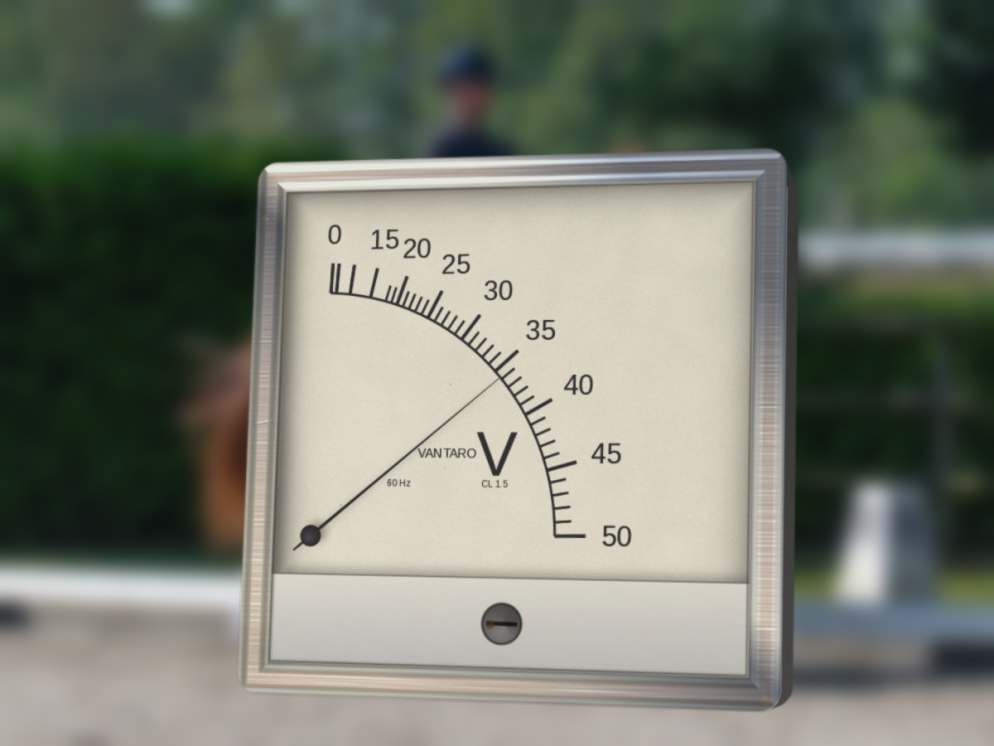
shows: value=36 unit=V
